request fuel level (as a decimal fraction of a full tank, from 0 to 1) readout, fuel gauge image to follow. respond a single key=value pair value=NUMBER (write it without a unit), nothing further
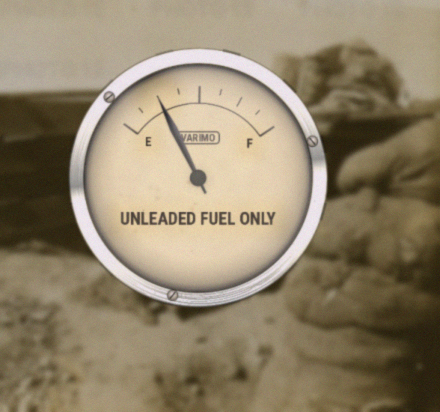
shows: value=0.25
